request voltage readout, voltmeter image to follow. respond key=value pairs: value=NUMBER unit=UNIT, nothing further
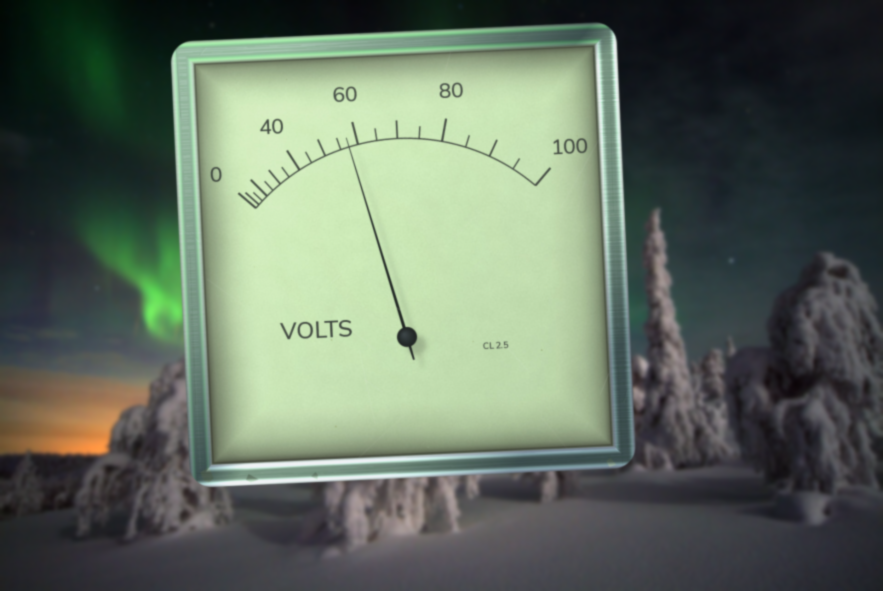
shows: value=57.5 unit=V
